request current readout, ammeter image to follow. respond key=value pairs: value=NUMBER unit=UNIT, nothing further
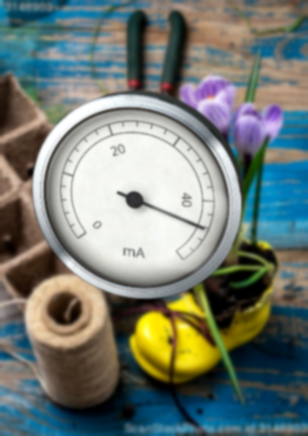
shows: value=44 unit=mA
